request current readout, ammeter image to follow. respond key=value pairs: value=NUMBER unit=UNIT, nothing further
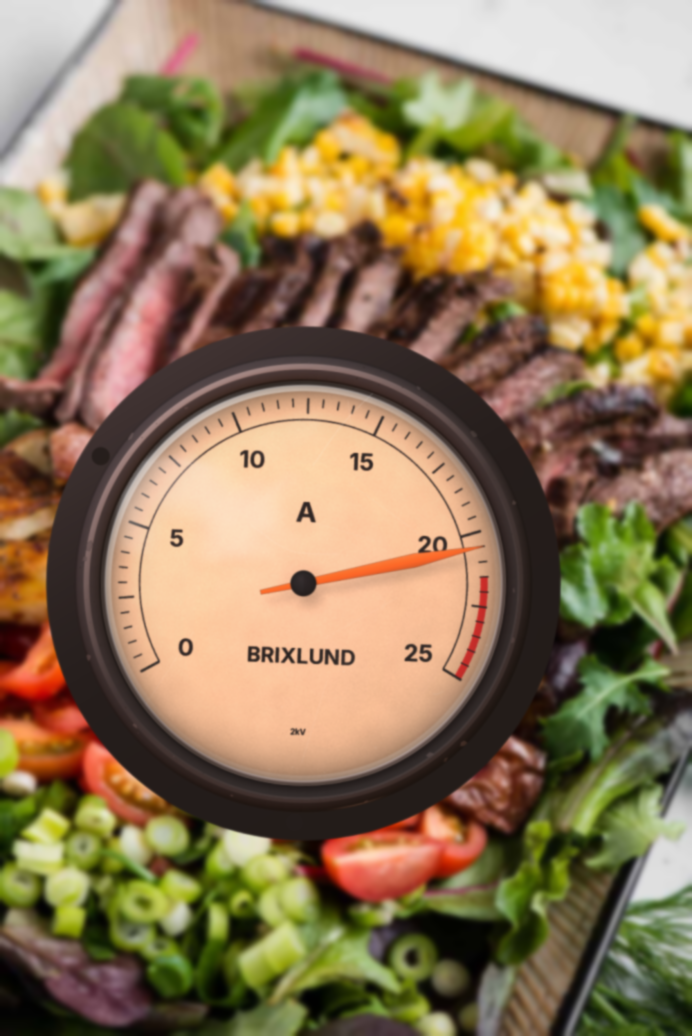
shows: value=20.5 unit=A
